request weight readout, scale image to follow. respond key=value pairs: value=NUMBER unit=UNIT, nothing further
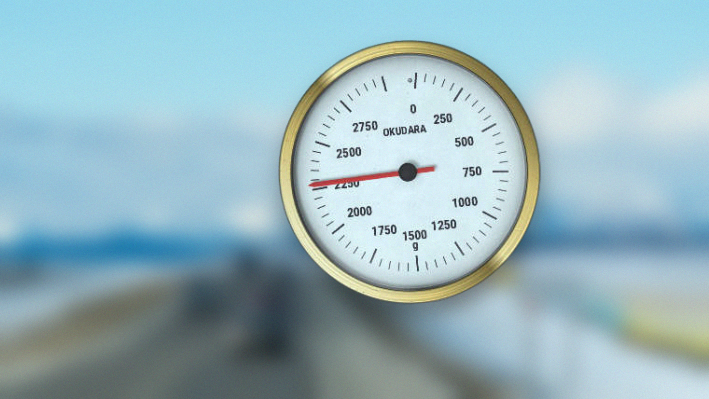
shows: value=2275 unit=g
